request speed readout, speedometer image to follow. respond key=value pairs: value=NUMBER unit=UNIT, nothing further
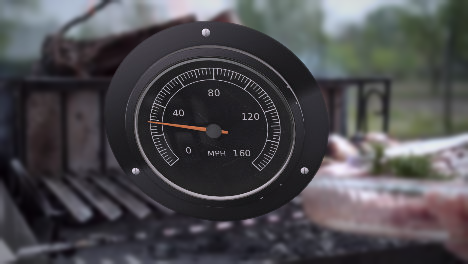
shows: value=30 unit=mph
